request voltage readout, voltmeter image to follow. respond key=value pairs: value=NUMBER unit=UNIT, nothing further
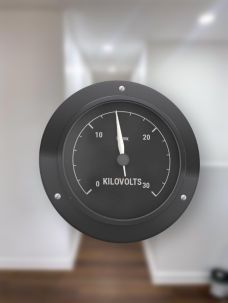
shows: value=14 unit=kV
